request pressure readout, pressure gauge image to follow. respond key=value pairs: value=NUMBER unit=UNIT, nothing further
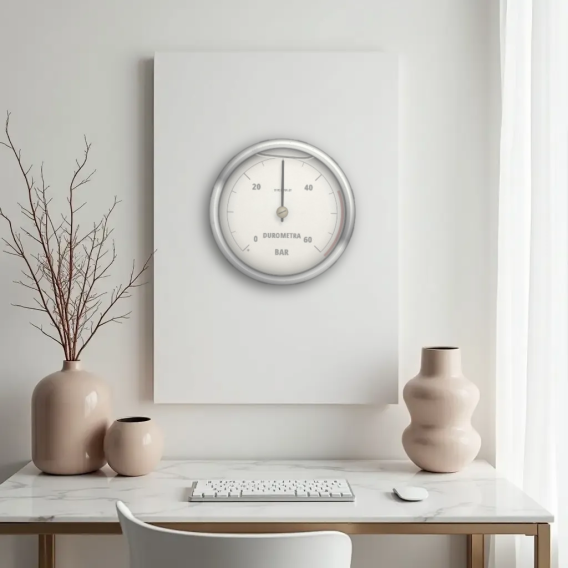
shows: value=30 unit=bar
